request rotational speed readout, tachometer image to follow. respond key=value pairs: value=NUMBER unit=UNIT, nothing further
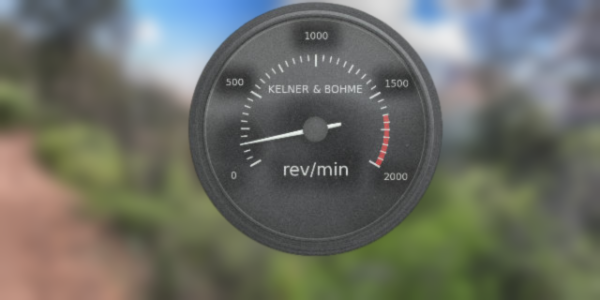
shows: value=150 unit=rpm
